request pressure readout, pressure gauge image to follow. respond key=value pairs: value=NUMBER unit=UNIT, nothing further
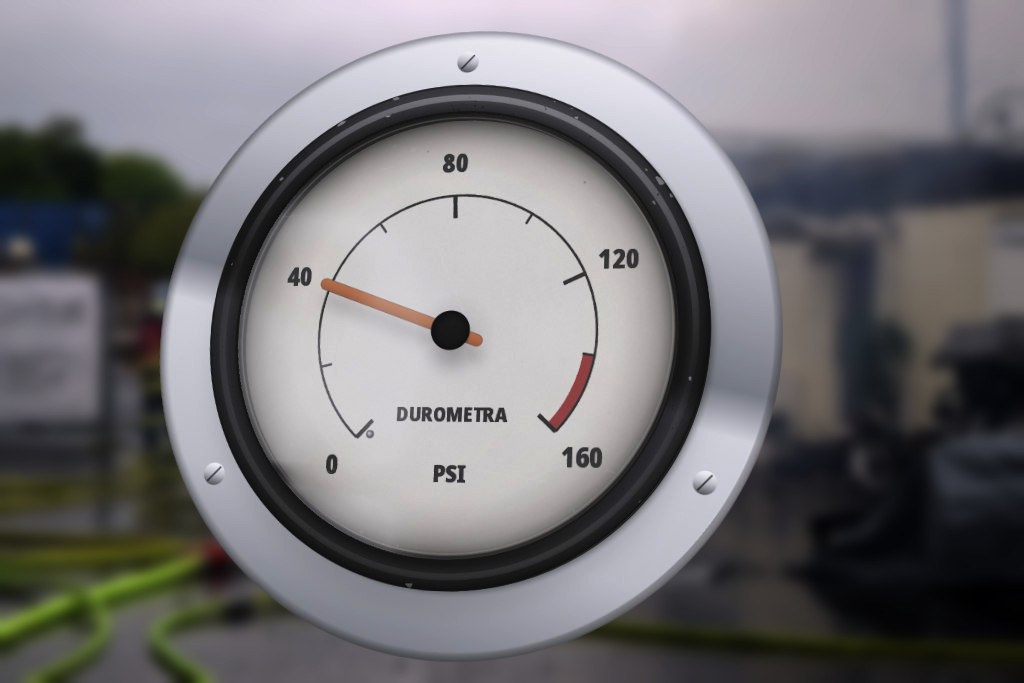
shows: value=40 unit=psi
